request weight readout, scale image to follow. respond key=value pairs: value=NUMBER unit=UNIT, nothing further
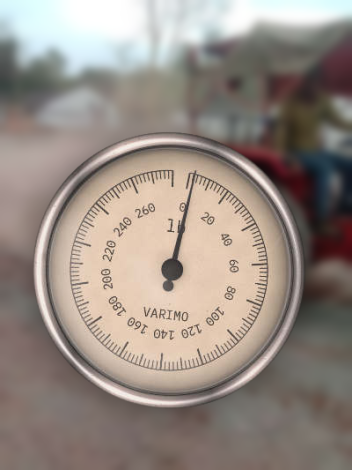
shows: value=2 unit=lb
